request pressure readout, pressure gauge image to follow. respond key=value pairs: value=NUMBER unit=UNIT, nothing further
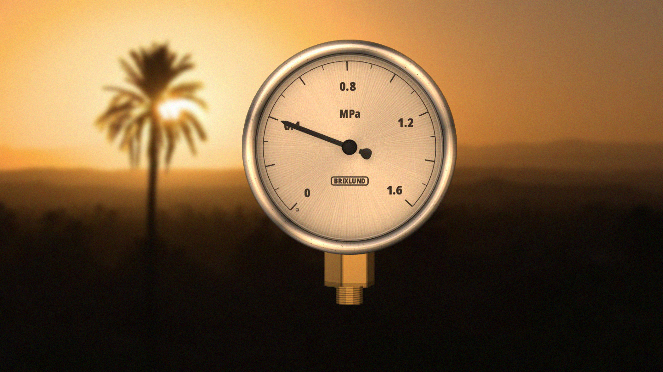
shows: value=0.4 unit=MPa
